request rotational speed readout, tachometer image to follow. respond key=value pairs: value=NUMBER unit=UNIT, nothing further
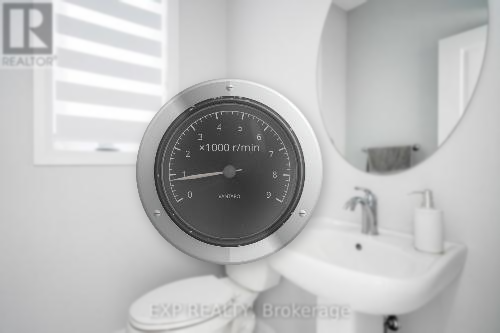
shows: value=800 unit=rpm
